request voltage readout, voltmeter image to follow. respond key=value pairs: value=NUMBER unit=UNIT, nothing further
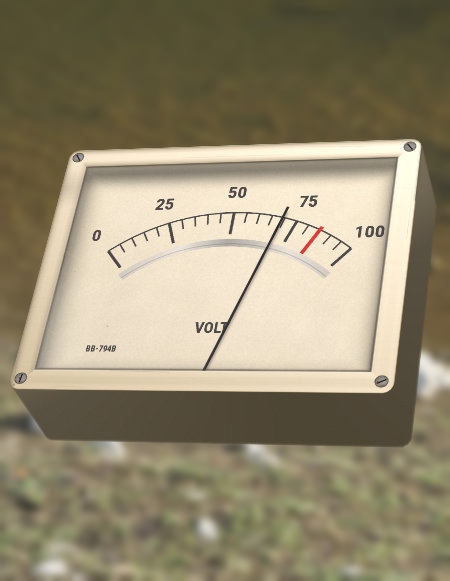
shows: value=70 unit=V
